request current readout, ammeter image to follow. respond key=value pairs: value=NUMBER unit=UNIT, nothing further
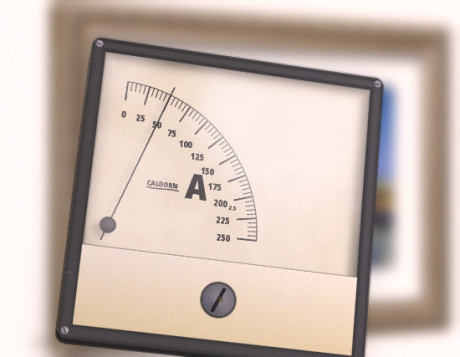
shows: value=50 unit=A
